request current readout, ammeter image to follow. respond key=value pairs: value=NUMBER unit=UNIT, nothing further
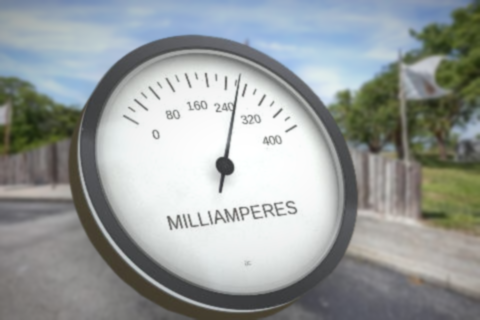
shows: value=260 unit=mA
